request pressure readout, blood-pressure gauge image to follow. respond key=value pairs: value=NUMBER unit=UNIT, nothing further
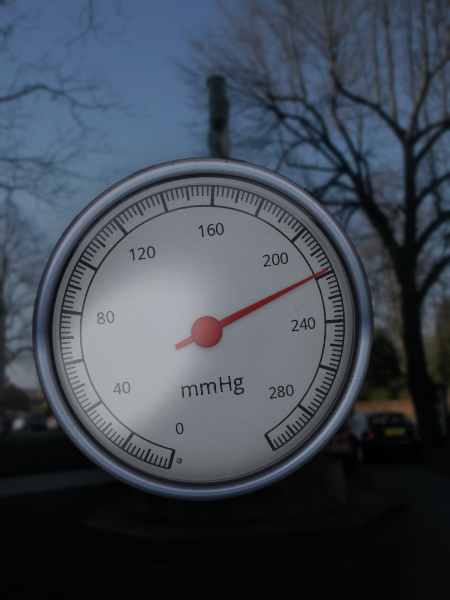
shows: value=218 unit=mmHg
